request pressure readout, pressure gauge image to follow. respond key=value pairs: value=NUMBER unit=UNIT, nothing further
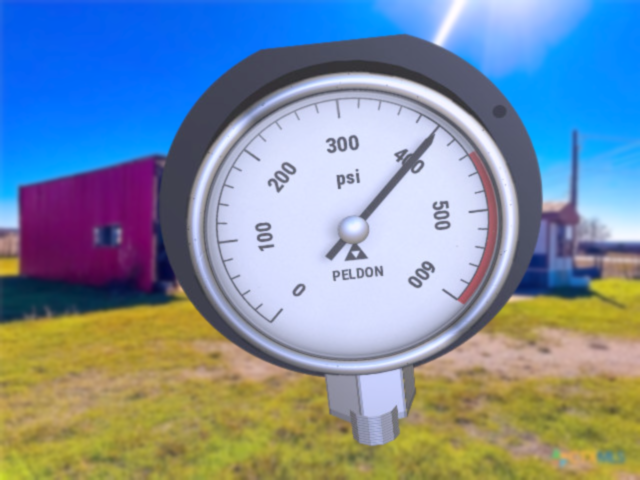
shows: value=400 unit=psi
